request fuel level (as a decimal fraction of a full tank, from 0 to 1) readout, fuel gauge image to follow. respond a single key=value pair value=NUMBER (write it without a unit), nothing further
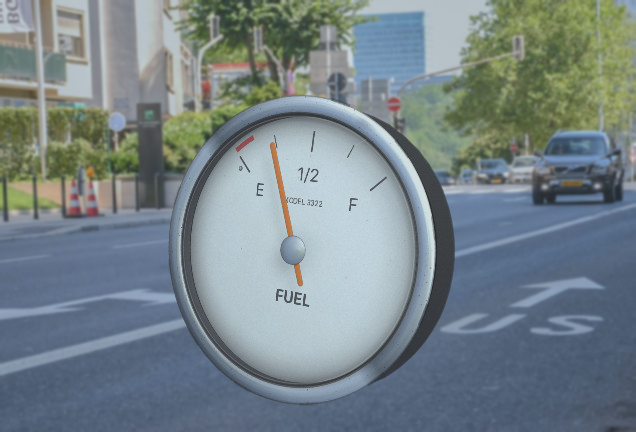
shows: value=0.25
